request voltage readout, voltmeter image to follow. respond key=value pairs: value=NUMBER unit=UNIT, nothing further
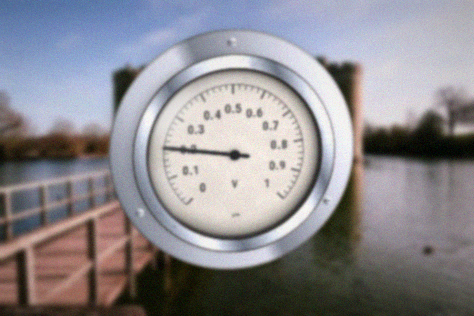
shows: value=0.2 unit=V
